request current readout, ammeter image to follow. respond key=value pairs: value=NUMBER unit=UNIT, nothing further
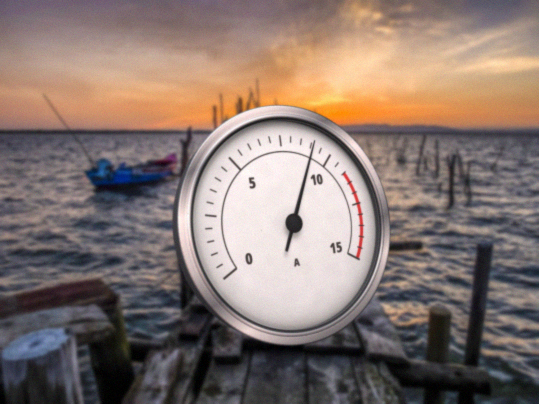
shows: value=9 unit=A
